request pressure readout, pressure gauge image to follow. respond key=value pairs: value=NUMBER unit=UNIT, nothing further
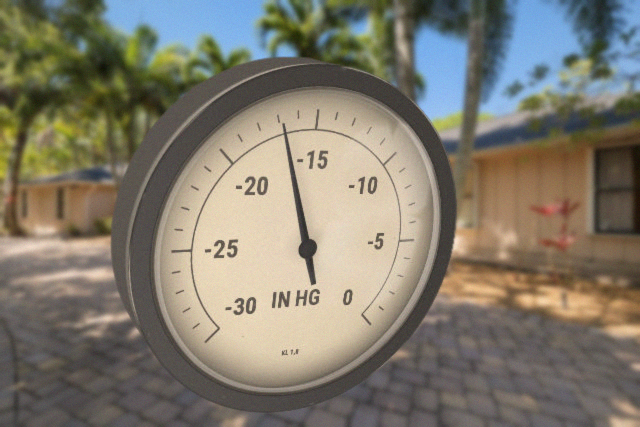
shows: value=-17 unit=inHg
